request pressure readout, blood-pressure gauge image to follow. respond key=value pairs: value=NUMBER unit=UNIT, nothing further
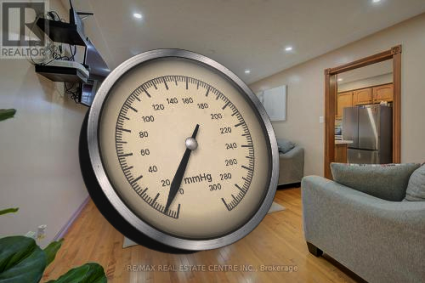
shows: value=10 unit=mmHg
